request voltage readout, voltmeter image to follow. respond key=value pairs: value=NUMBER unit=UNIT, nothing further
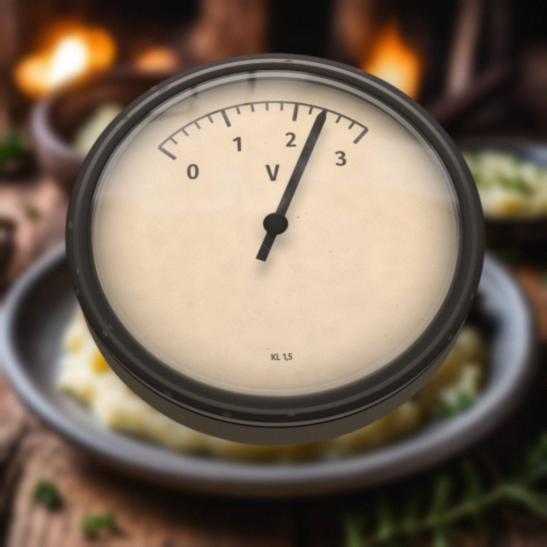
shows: value=2.4 unit=V
